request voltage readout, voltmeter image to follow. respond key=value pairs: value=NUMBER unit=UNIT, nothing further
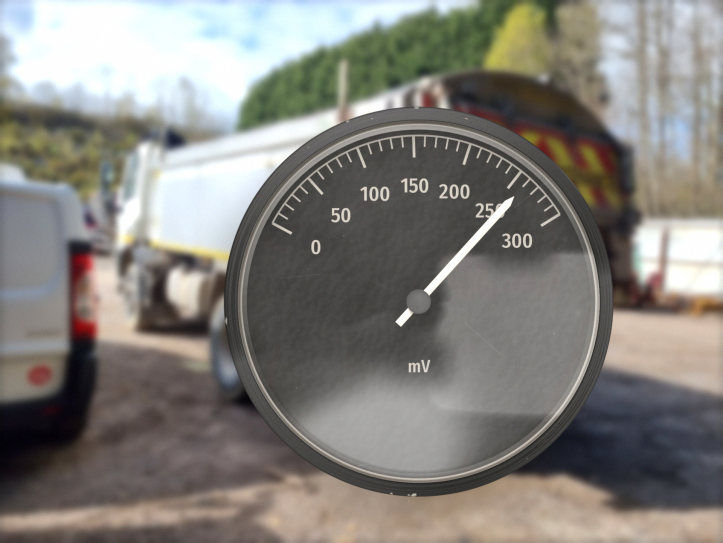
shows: value=260 unit=mV
